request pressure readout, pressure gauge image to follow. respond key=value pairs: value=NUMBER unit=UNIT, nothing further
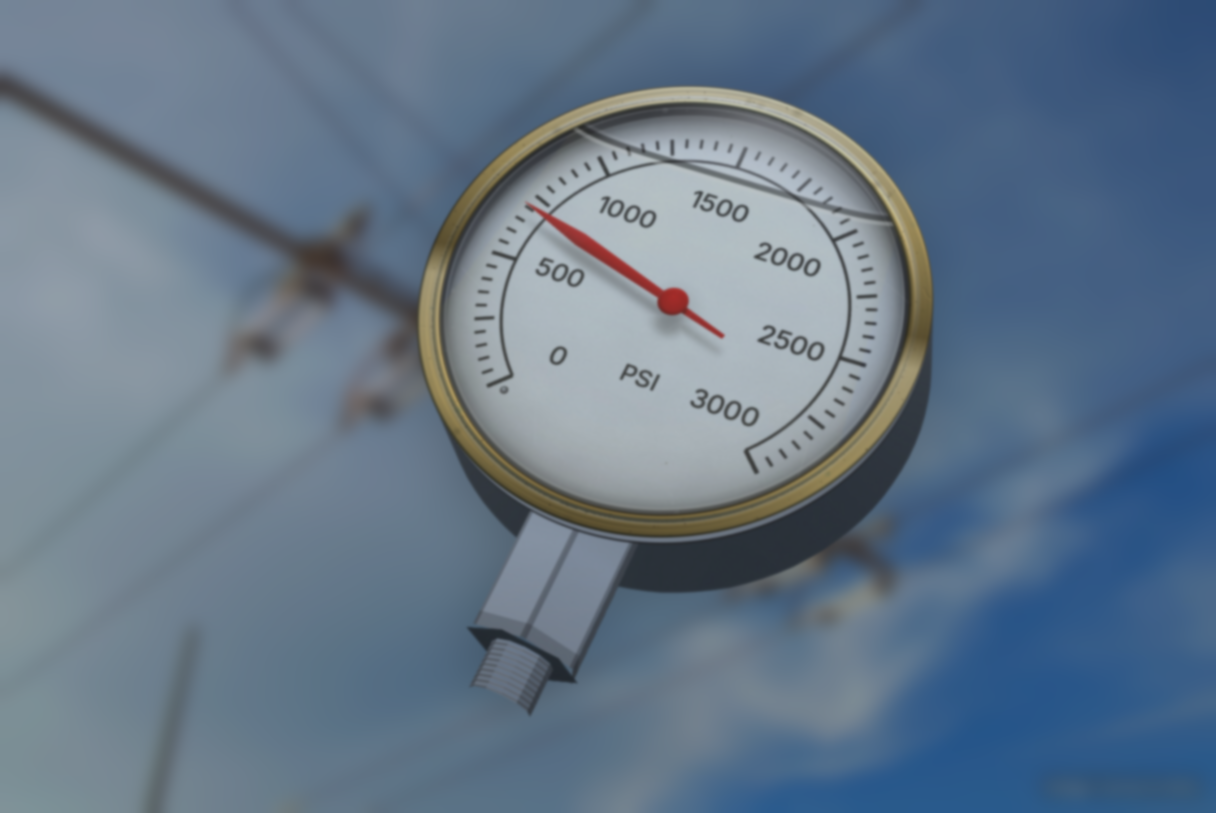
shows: value=700 unit=psi
